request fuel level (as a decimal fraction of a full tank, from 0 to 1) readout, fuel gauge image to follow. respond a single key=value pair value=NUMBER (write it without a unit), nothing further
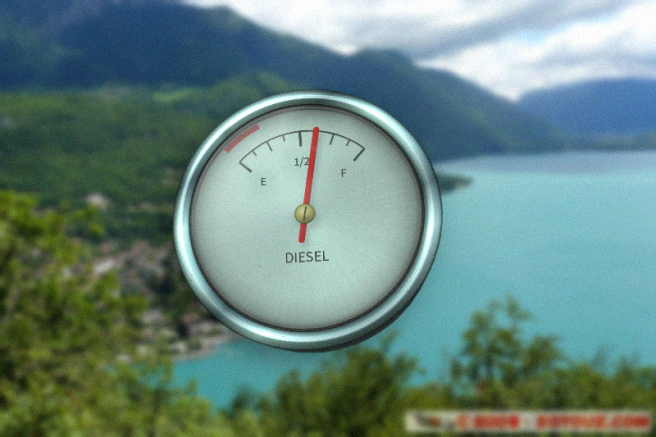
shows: value=0.625
